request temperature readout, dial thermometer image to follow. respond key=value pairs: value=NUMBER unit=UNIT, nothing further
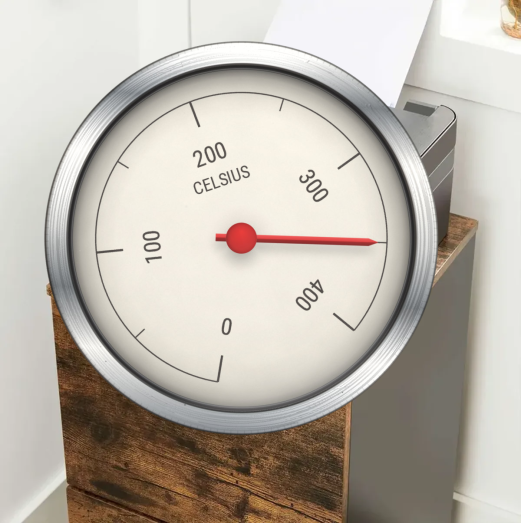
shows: value=350 unit=°C
